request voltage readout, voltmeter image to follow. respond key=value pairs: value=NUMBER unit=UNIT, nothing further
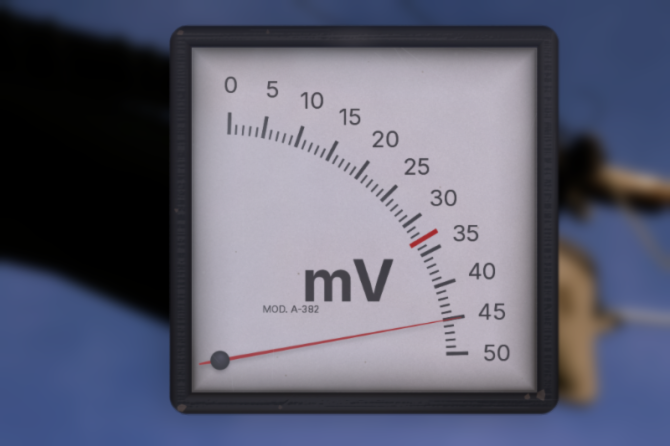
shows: value=45 unit=mV
